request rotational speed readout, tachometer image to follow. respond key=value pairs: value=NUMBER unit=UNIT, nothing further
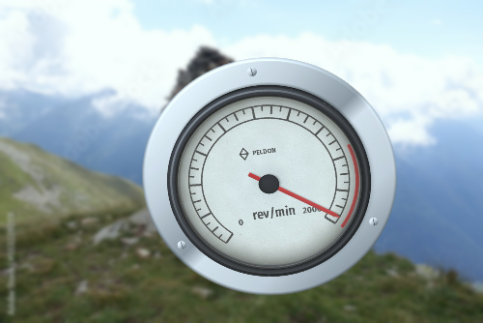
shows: value=1950 unit=rpm
